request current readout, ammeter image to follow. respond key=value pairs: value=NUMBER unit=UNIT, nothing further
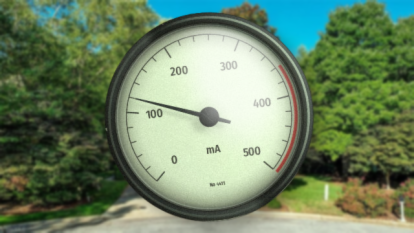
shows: value=120 unit=mA
